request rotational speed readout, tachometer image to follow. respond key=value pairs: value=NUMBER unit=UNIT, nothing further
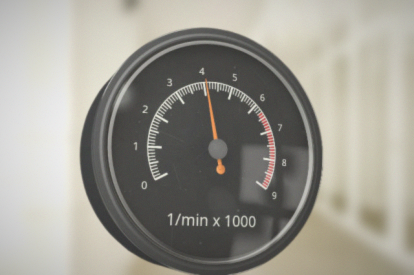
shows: value=4000 unit=rpm
